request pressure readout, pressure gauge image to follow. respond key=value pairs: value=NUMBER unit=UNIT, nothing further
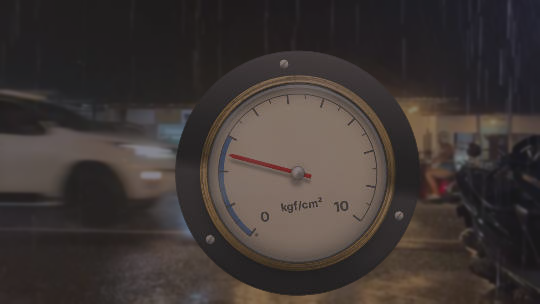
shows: value=2.5 unit=kg/cm²
